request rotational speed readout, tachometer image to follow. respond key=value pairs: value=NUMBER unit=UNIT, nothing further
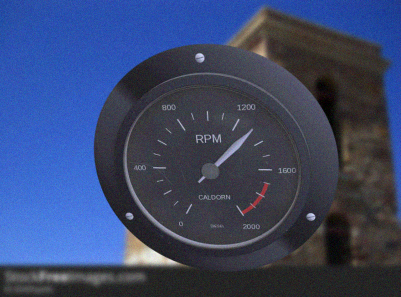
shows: value=1300 unit=rpm
